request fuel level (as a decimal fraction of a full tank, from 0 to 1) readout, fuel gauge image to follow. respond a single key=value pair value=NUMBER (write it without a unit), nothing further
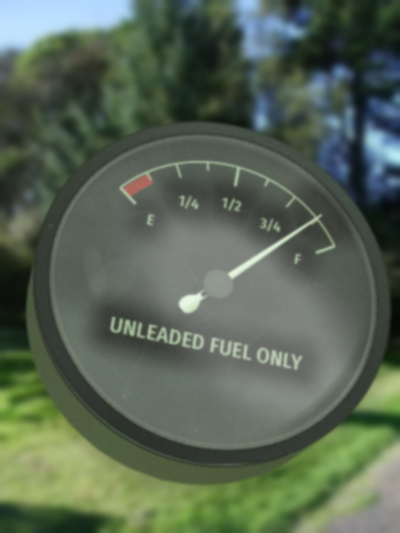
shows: value=0.875
